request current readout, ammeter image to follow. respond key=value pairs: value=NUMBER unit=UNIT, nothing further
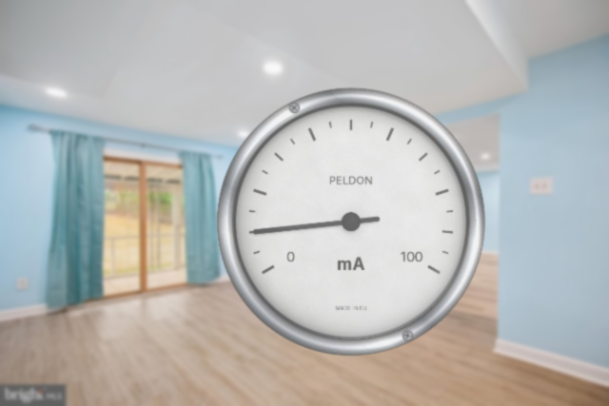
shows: value=10 unit=mA
